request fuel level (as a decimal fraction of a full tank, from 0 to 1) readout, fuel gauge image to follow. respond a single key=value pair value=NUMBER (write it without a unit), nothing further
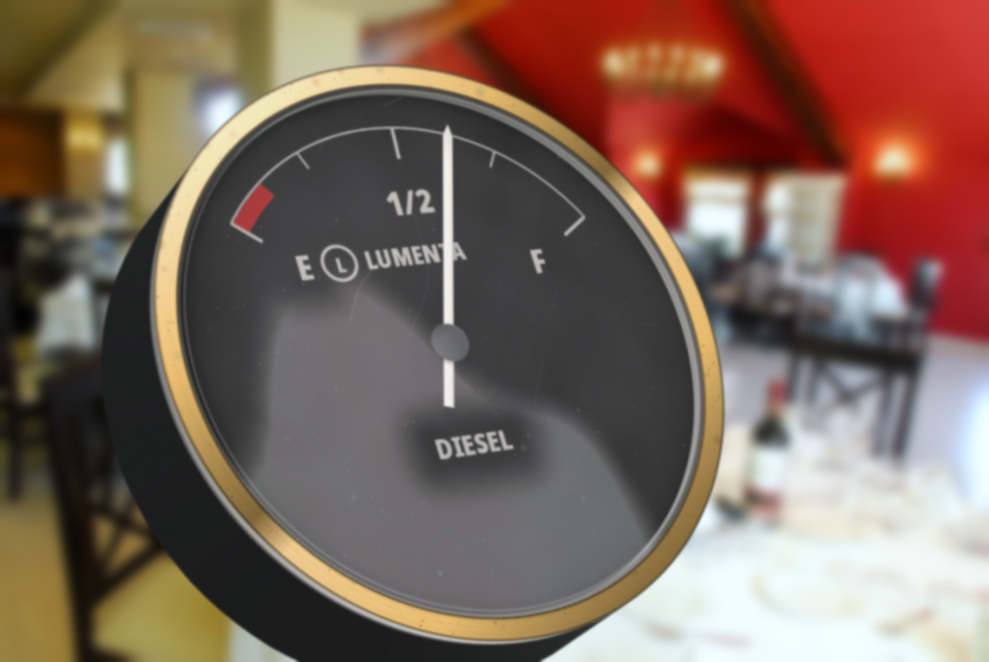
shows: value=0.625
